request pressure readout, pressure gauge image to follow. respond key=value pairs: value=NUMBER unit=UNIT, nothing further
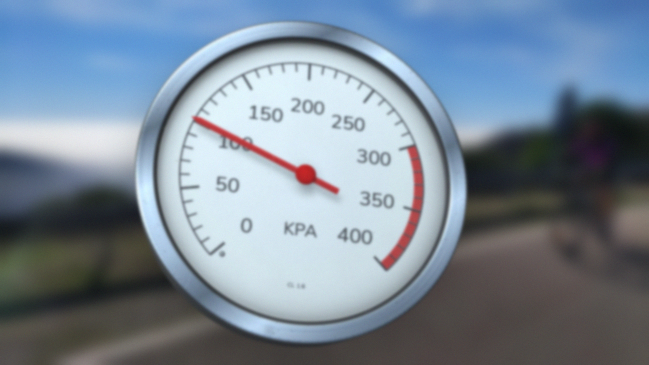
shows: value=100 unit=kPa
